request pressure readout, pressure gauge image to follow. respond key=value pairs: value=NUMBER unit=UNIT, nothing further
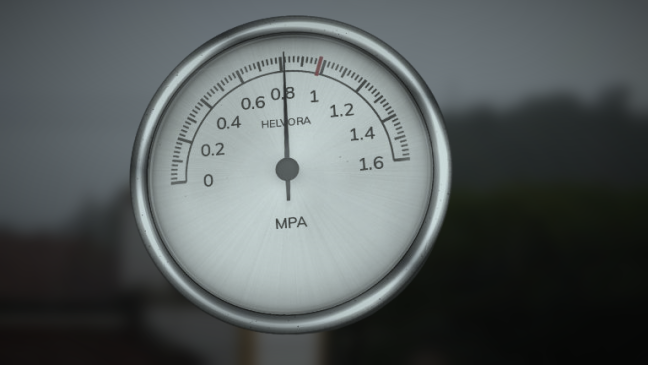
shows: value=0.82 unit=MPa
